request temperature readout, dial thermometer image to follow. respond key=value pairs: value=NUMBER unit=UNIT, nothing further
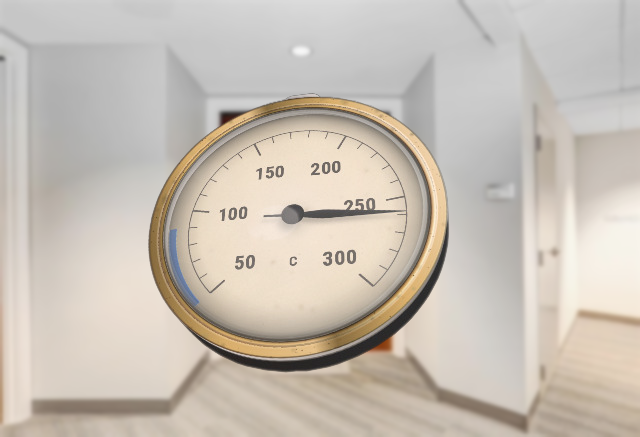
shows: value=260 unit=°C
